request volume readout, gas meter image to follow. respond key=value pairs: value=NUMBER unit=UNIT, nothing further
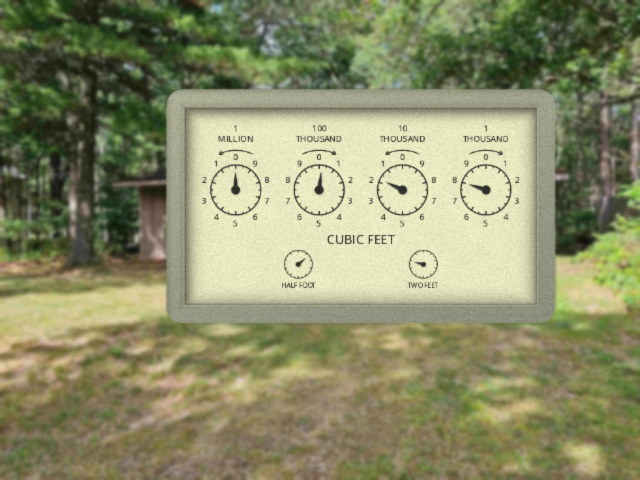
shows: value=1800 unit=ft³
